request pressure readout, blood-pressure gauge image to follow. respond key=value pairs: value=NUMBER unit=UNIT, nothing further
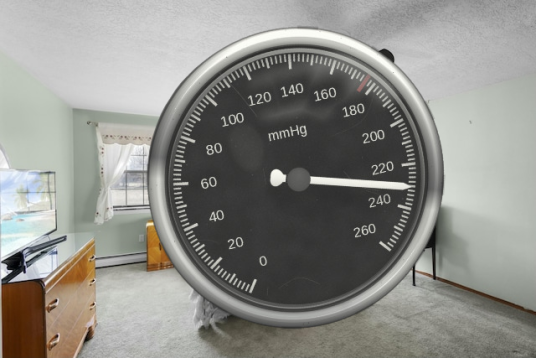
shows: value=230 unit=mmHg
